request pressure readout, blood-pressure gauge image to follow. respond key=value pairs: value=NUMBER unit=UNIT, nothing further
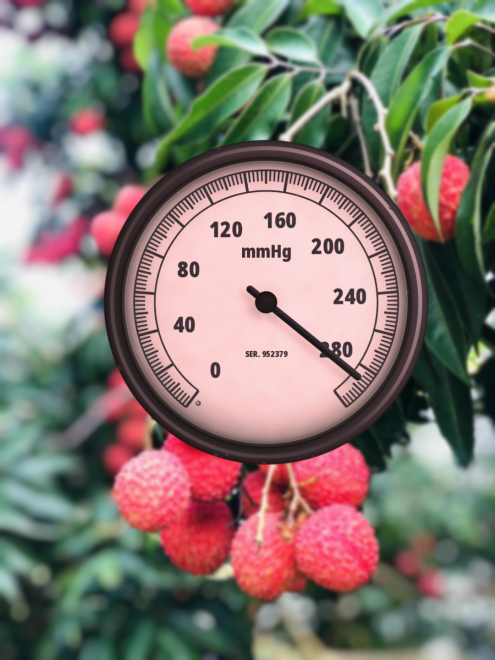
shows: value=286 unit=mmHg
